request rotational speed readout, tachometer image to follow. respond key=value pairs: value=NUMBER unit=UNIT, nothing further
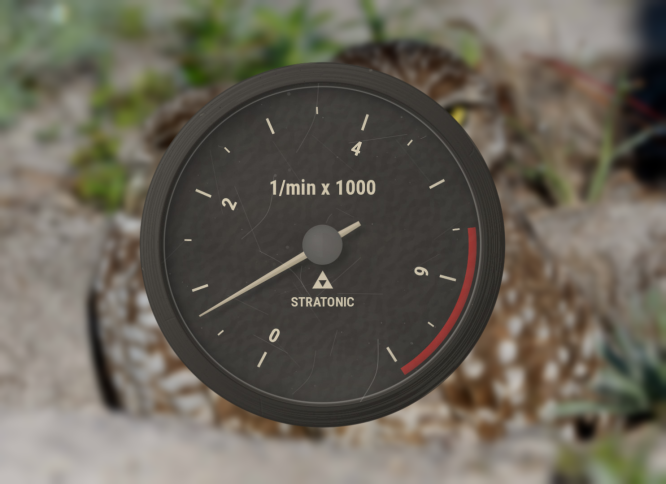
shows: value=750 unit=rpm
